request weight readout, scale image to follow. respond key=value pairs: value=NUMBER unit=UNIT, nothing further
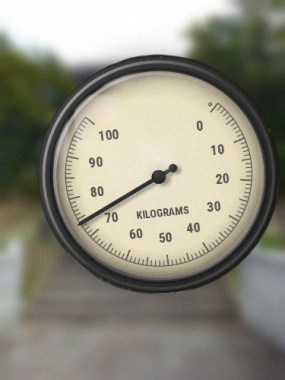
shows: value=74 unit=kg
